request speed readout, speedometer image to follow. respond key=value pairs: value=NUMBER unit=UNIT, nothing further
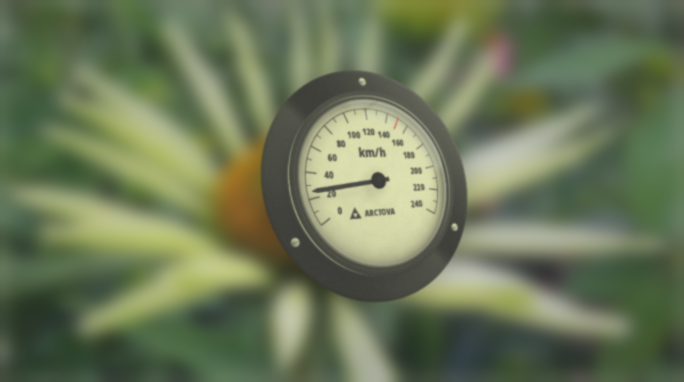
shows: value=25 unit=km/h
